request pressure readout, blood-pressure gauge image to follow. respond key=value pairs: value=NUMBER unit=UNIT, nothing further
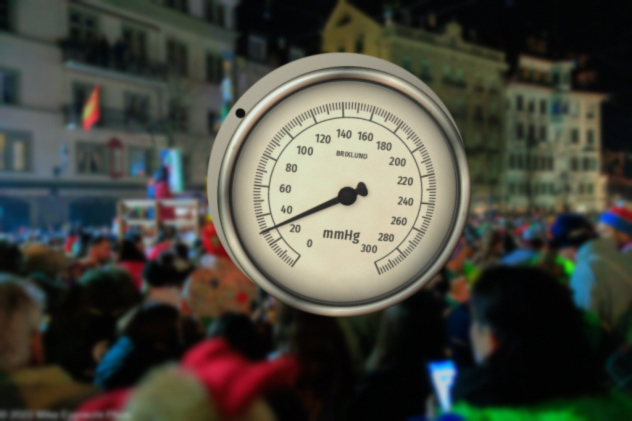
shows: value=30 unit=mmHg
